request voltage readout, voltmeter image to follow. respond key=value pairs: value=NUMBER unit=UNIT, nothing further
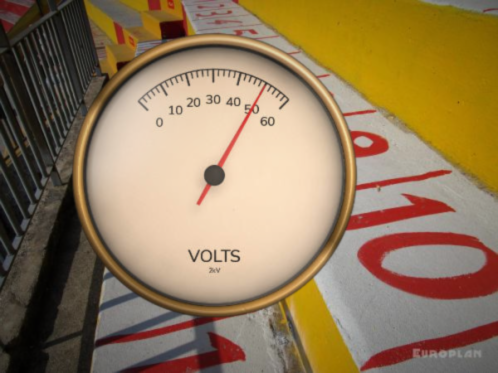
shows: value=50 unit=V
